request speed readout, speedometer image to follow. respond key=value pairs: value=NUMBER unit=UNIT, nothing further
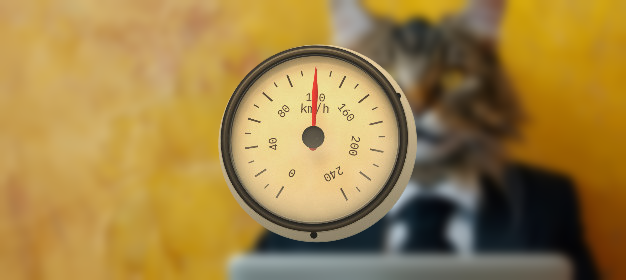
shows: value=120 unit=km/h
